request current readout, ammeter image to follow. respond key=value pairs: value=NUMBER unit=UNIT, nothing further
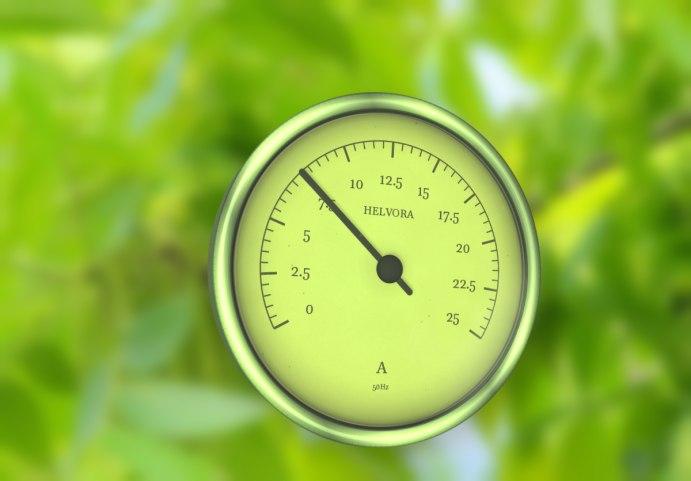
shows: value=7.5 unit=A
